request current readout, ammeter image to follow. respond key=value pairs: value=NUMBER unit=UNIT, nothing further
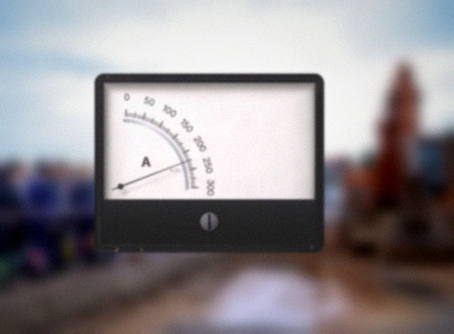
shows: value=225 unit=A
